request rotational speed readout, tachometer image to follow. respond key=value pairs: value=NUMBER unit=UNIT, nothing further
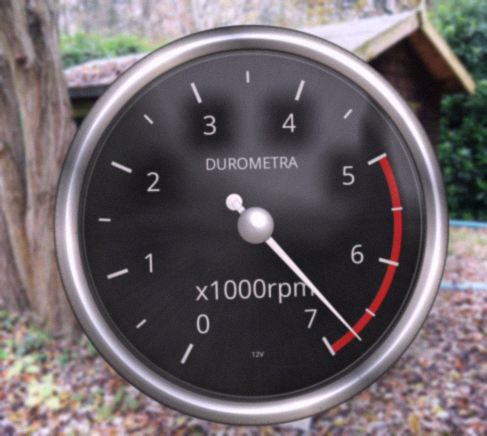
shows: value=6750 unit=rpm
